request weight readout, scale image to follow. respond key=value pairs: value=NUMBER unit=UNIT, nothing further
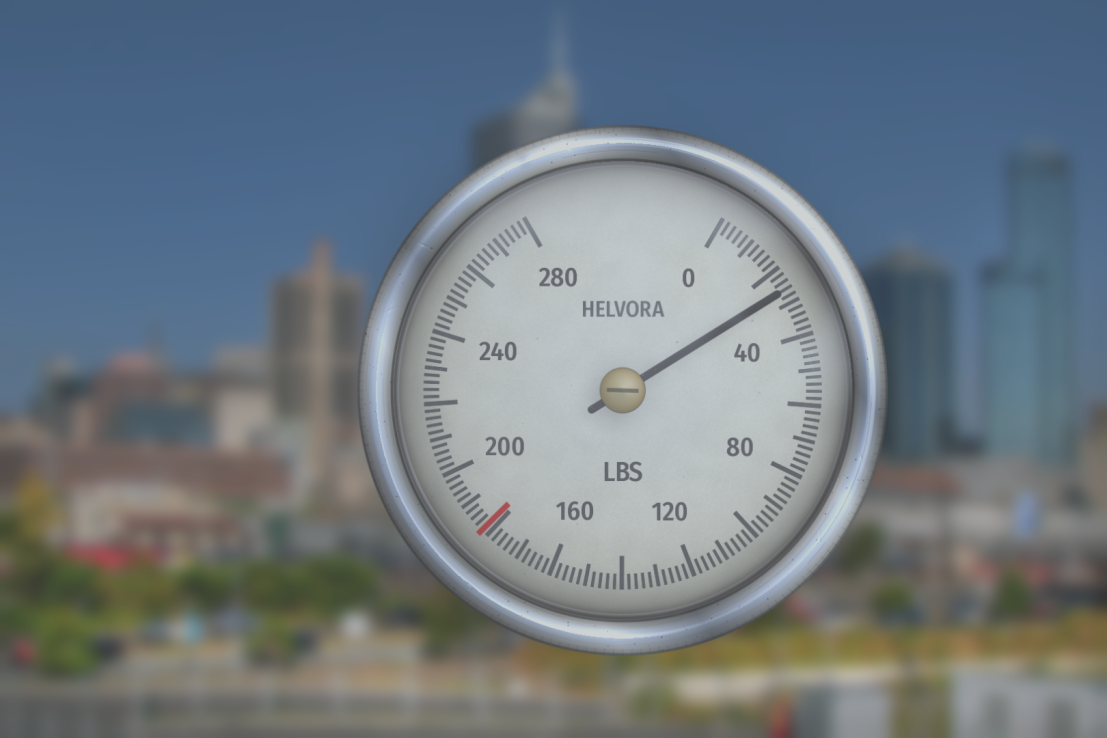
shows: value=26 unit=lb
